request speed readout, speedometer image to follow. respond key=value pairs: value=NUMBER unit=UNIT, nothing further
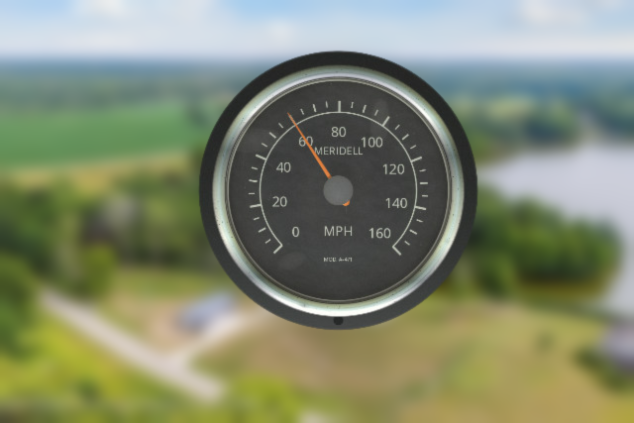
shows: value=60 unit=mph
